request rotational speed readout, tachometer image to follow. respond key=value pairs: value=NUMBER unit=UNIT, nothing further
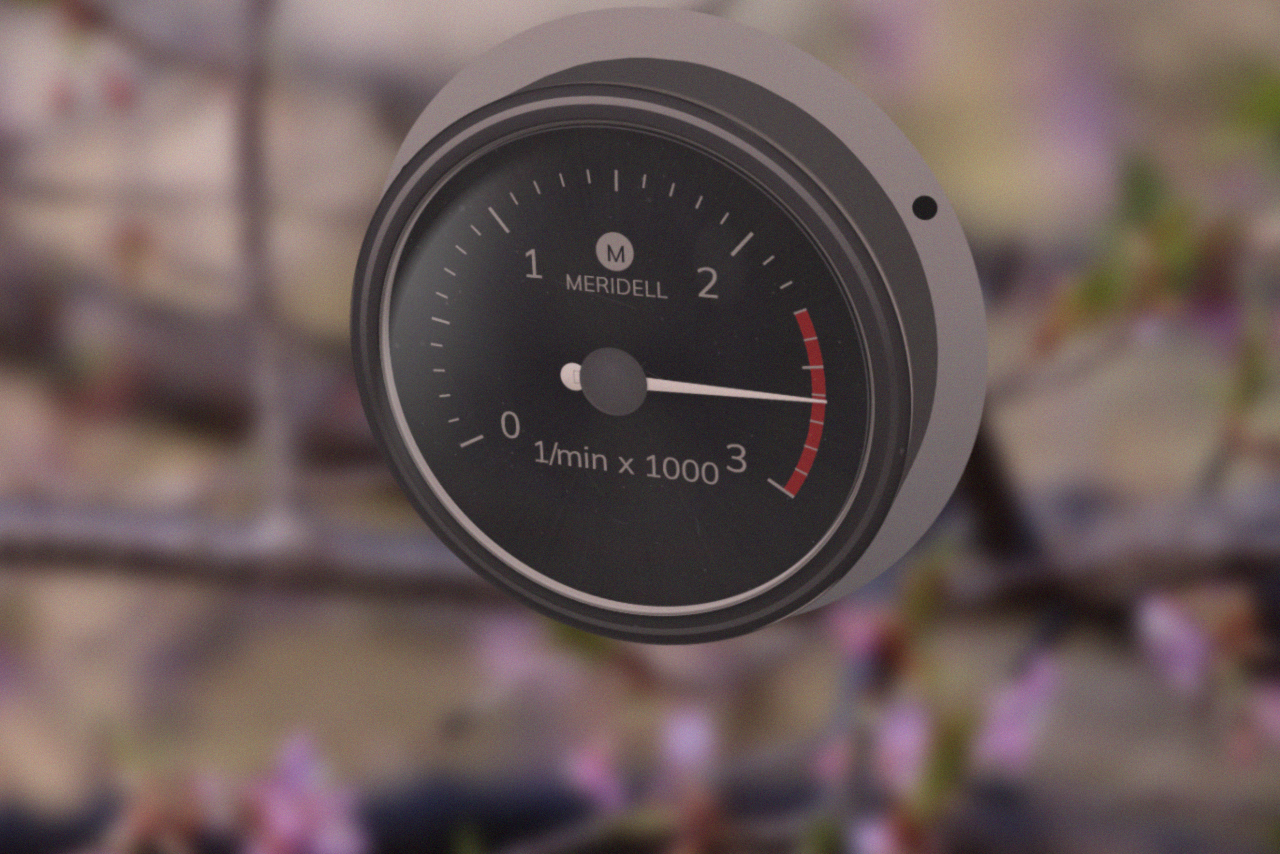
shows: value=2600 unit=rpm
